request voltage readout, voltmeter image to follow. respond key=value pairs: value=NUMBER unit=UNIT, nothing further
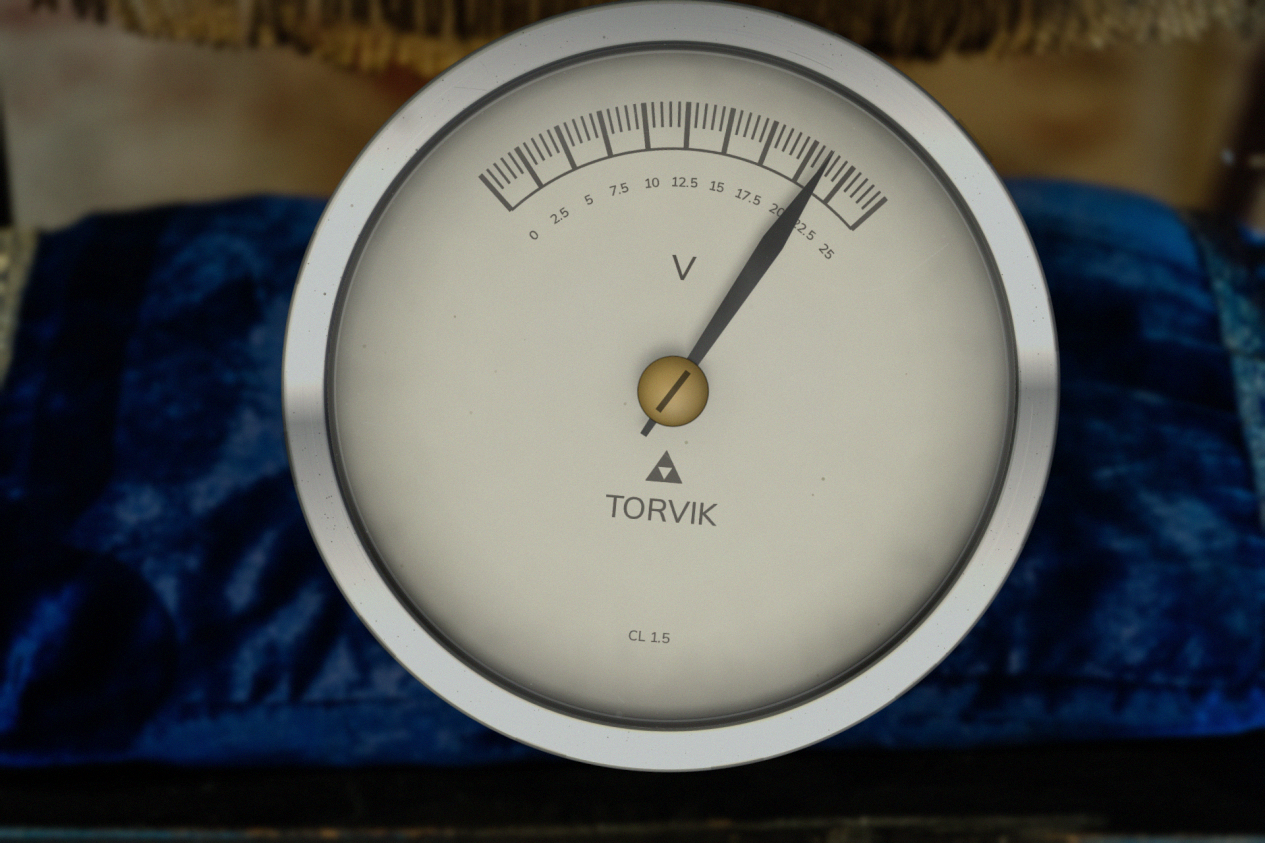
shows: value=21 unit=V
